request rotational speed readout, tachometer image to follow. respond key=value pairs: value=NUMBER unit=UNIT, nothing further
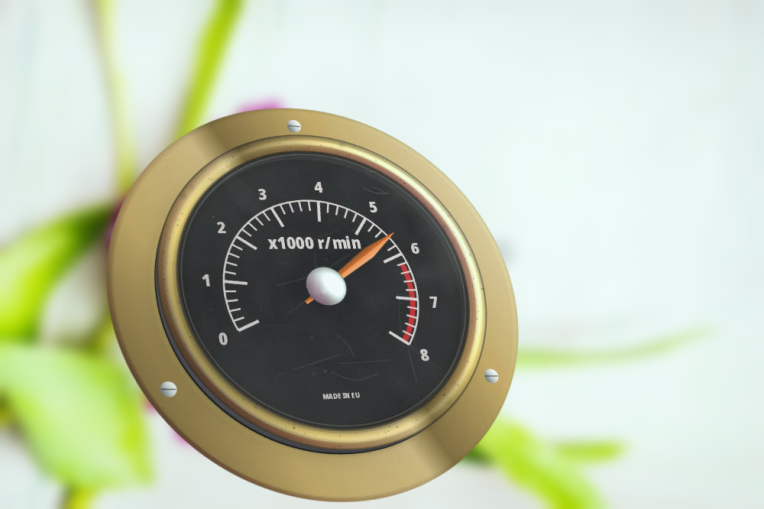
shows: value=5600 unit=rpm
